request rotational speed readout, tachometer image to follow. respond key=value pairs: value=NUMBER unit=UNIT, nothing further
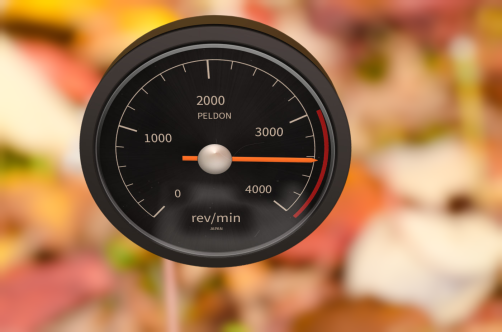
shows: value=3400 unit=rpm
